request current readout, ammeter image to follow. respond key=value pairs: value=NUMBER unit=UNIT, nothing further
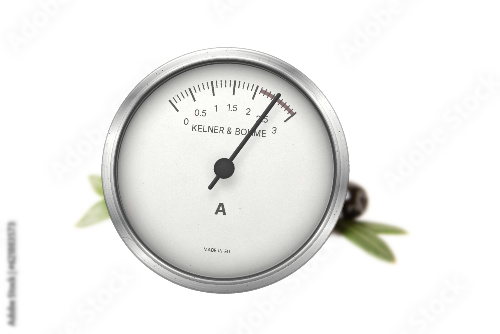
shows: value=2.5 unit=A
